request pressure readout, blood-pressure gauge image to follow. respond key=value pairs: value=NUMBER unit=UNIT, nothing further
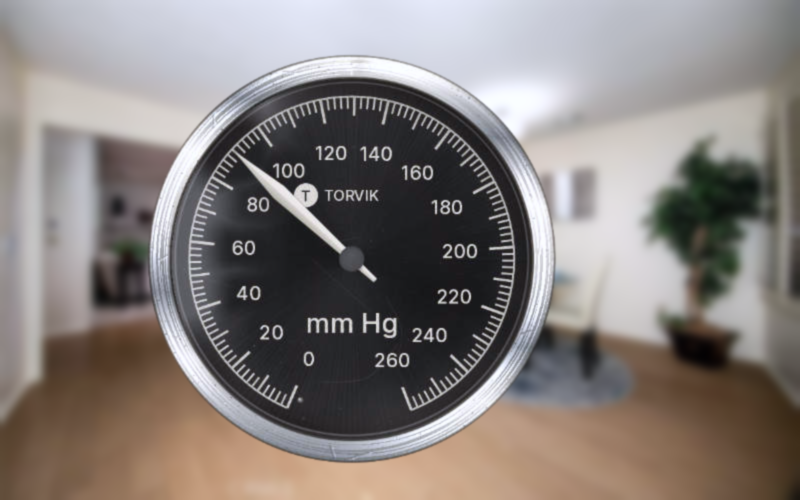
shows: value=90 unit=mmHg
